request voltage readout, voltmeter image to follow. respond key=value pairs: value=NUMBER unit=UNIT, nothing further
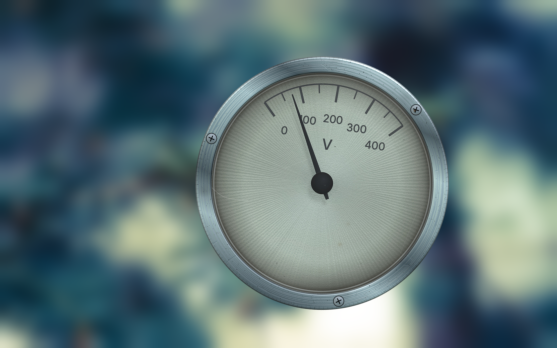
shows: value=75 unit=V
